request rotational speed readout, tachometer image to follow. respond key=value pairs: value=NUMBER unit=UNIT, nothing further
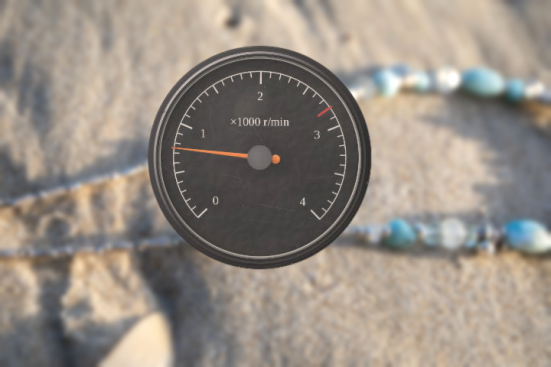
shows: value=750 unit=rpm
